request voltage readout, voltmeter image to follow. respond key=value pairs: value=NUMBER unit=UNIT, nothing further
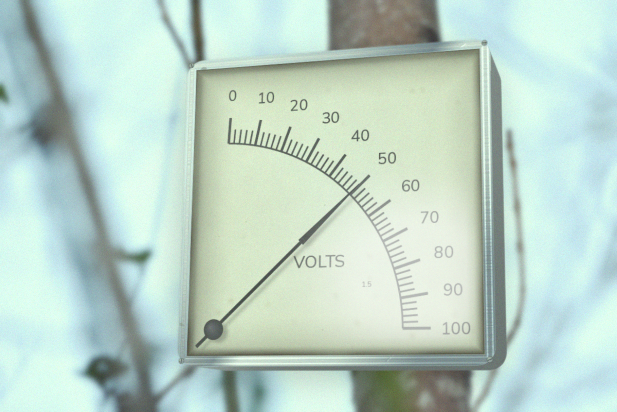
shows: value=50 unit=V
